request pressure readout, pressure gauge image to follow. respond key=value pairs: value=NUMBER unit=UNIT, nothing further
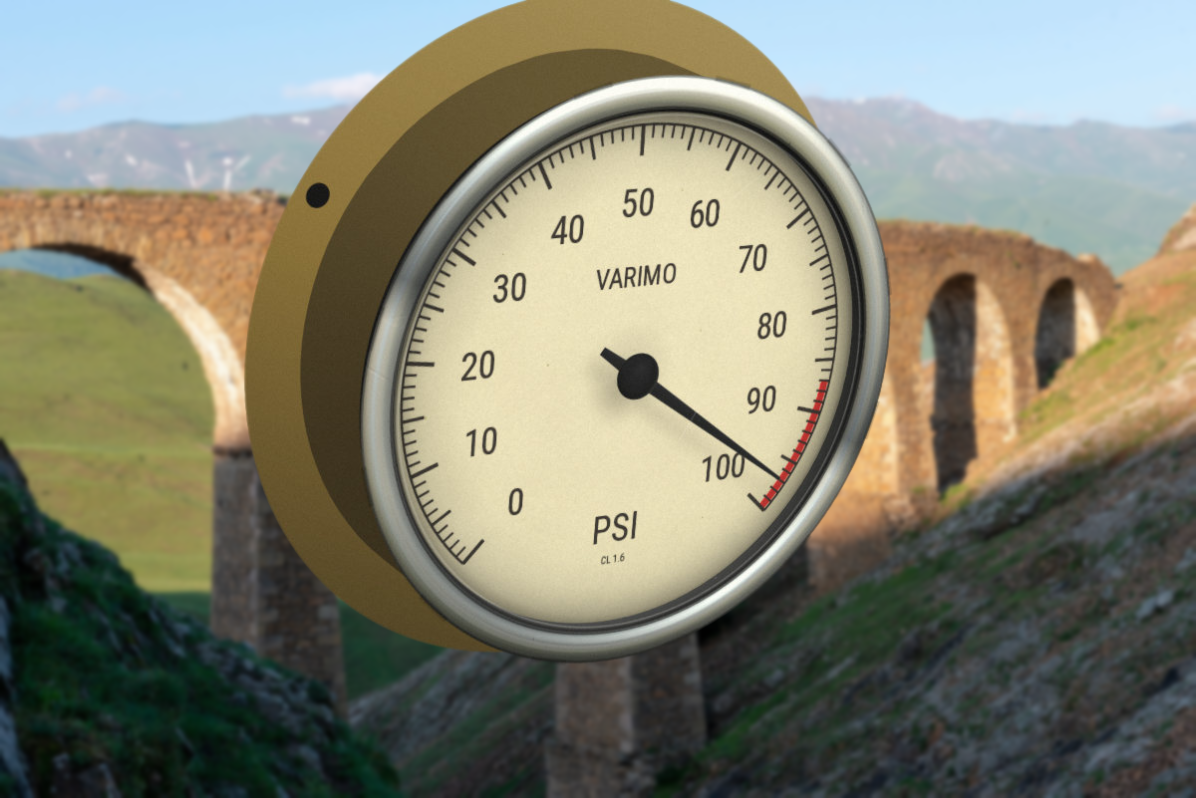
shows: value=97 unit=psi
